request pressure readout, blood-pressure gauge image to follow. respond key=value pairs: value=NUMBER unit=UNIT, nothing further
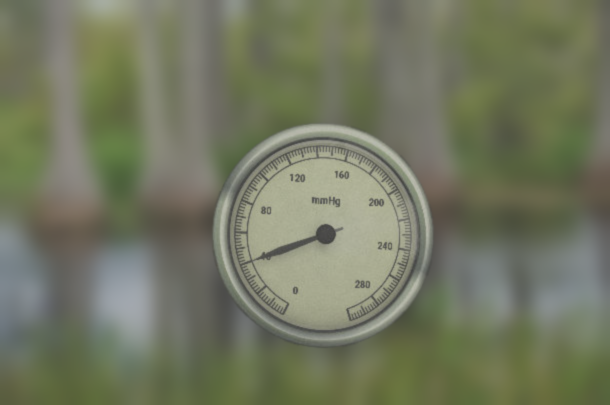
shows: value=40 unit=mmHg
